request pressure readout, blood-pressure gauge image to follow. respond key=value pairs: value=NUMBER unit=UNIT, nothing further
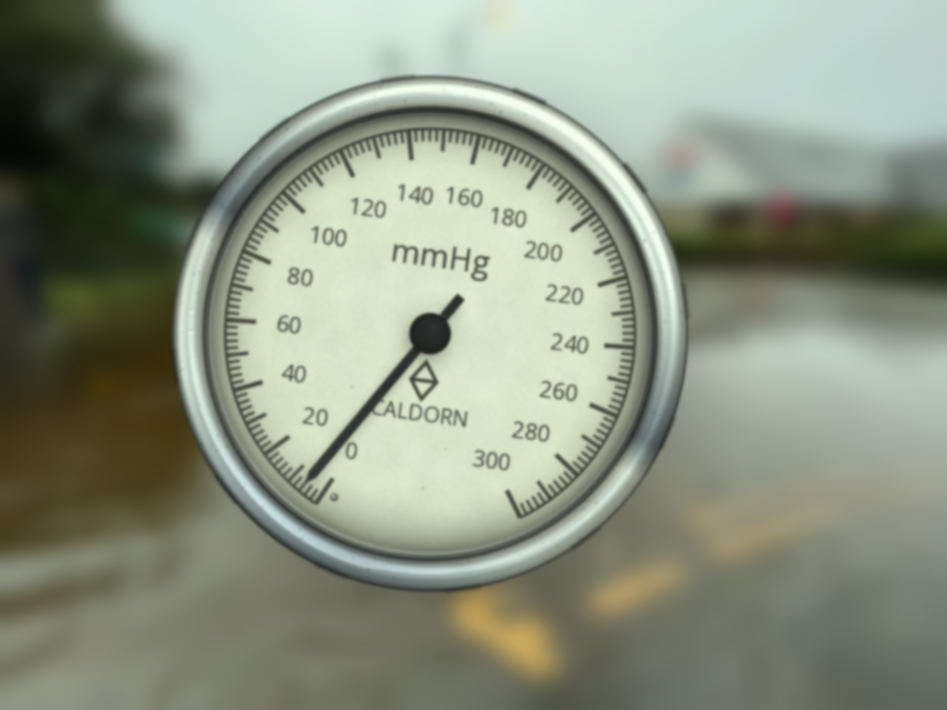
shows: value=6 unit=mmHg
